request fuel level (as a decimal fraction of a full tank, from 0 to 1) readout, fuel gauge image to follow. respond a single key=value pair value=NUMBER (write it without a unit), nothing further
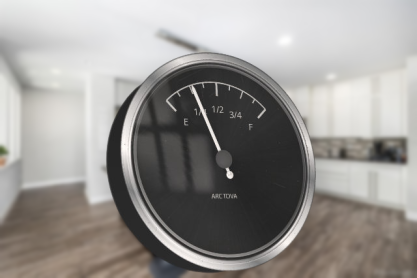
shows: value=0.25
